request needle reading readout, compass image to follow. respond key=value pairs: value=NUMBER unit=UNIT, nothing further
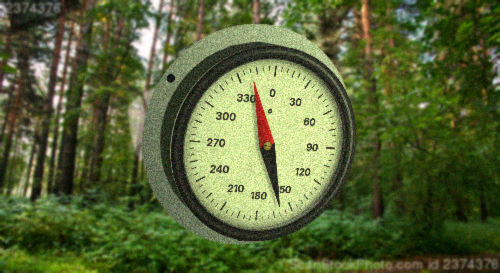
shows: value=340 unit=°
